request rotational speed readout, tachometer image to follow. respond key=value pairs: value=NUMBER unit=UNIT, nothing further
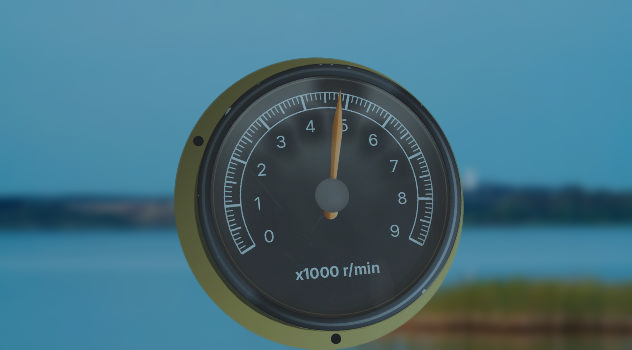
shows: value=4800 unit=rpm
